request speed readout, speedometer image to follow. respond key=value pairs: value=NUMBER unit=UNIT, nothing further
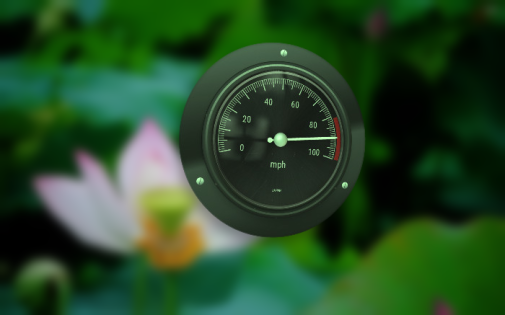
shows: value=90 unit=mph
